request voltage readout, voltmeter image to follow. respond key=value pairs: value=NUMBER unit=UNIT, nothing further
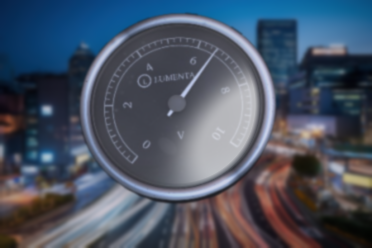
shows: value=6.6 unit=V
